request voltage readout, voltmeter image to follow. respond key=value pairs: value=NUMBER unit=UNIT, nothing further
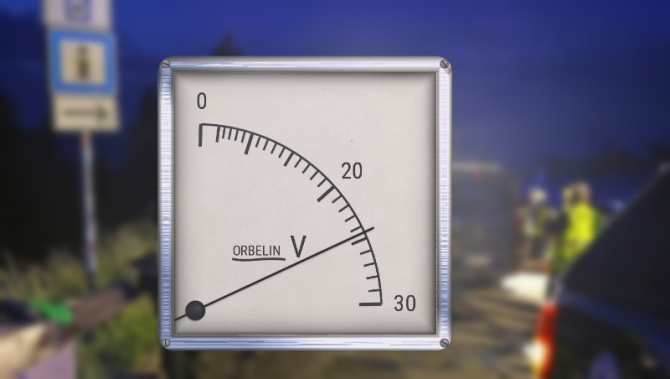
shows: value=24.5 unit=V
